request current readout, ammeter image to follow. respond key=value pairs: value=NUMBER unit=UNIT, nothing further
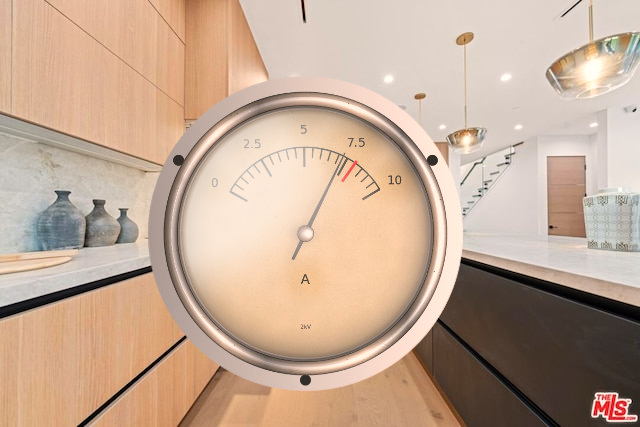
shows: value=7.25 unit=A
